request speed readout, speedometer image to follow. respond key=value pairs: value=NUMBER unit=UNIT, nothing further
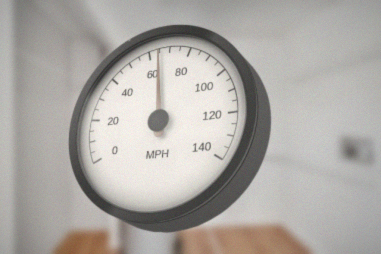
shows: value=65 unit=mph
